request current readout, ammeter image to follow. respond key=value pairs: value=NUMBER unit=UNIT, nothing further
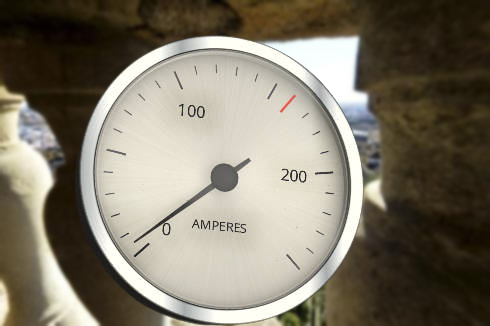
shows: value=5 unit=A
